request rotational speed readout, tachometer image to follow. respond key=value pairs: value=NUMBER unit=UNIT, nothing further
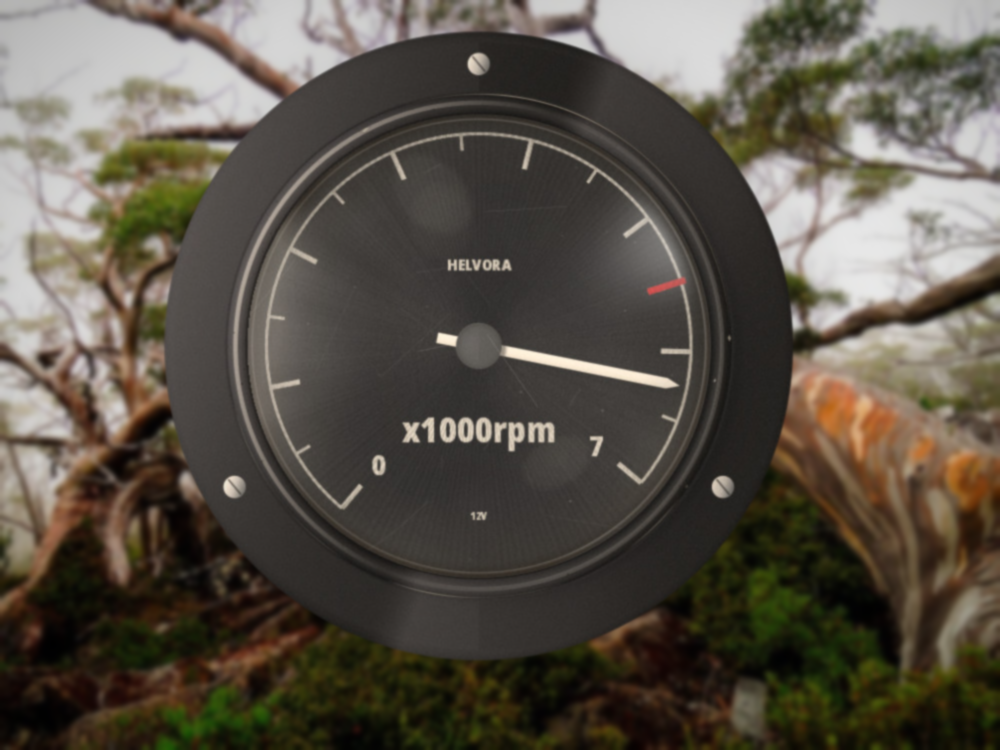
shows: value=6250 unit=rpm
